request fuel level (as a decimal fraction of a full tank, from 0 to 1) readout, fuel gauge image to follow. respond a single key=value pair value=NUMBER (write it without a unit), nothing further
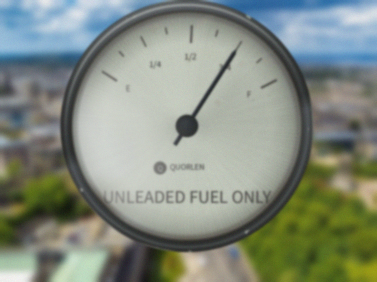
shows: value=0.75
